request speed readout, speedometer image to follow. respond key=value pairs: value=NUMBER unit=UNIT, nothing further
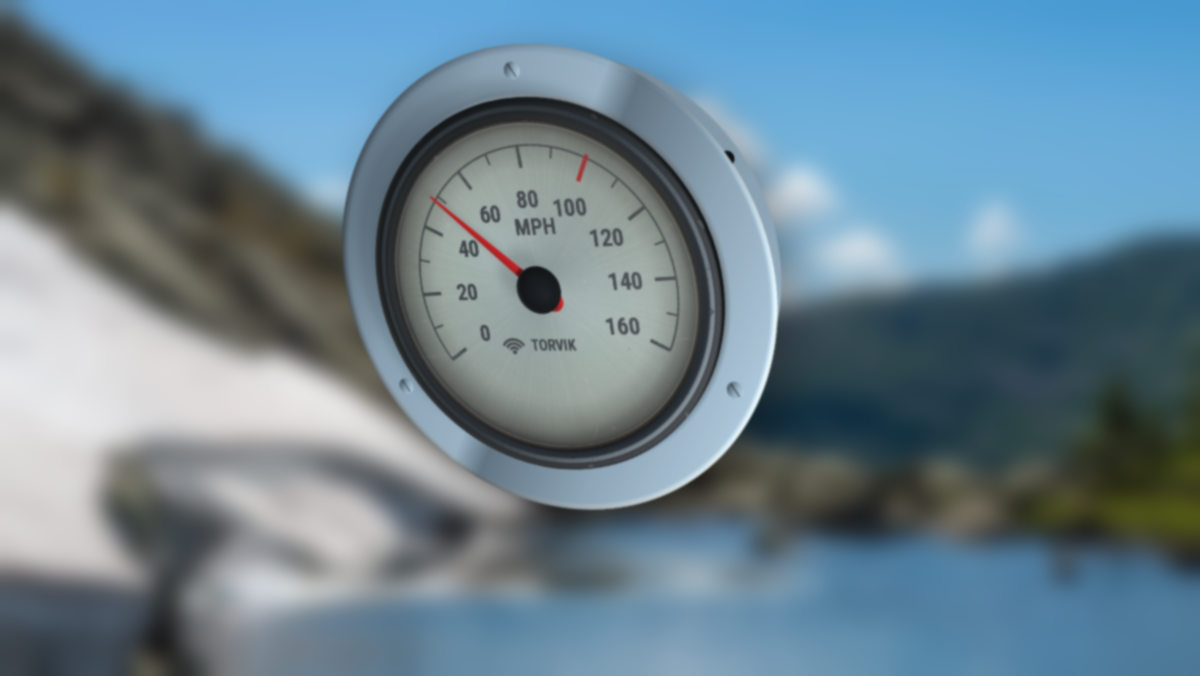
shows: value=50 unit=mph
